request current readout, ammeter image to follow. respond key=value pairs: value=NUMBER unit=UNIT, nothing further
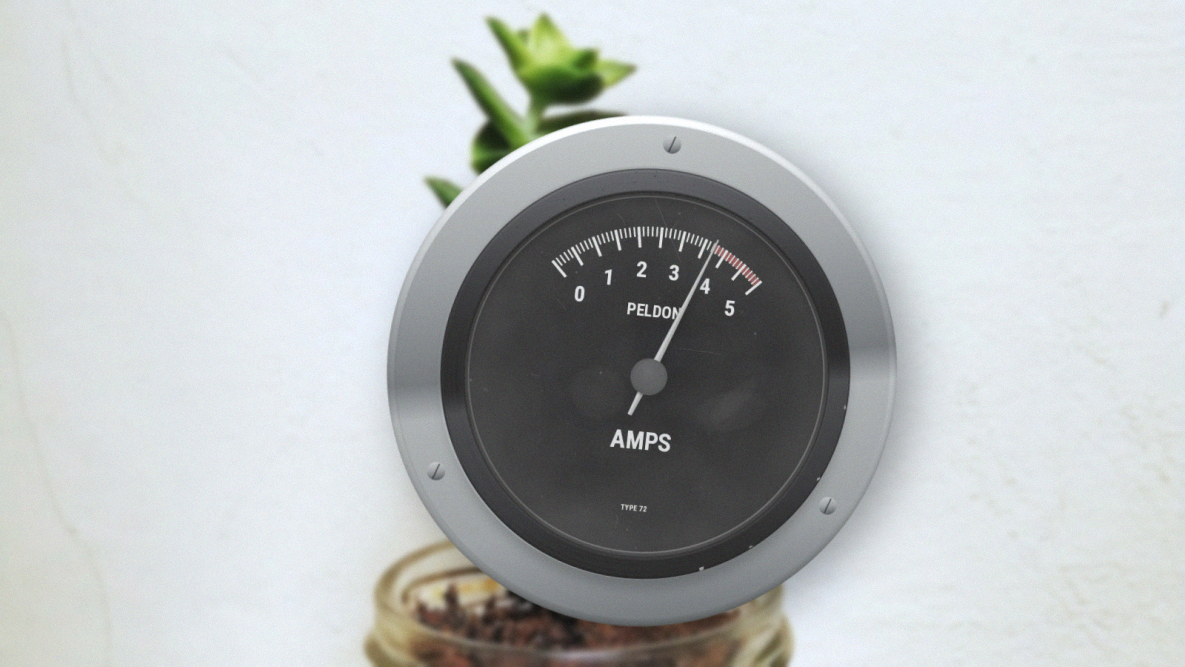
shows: value=3.7 unit=A
